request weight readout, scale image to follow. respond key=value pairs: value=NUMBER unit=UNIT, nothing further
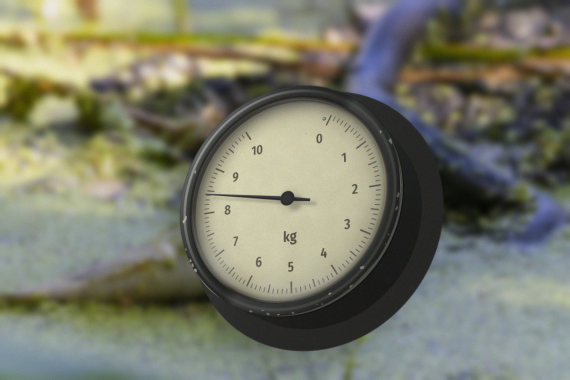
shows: value=8.4 unit=kg
